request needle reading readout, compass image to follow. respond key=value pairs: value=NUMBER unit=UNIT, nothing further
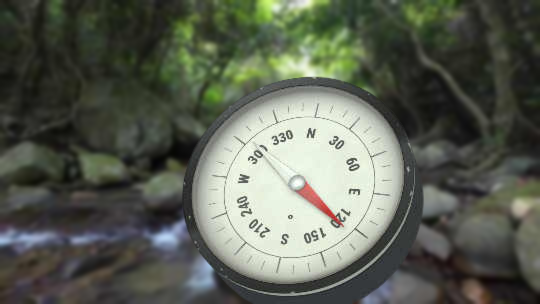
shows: value=125 unit=°
